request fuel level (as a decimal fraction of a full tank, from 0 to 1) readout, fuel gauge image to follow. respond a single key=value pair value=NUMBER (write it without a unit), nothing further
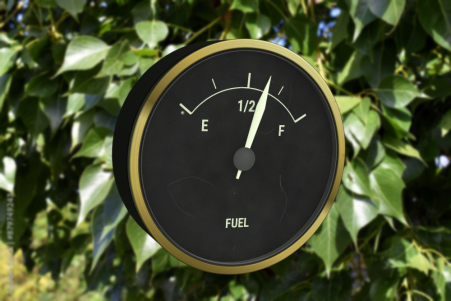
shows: value=0.625
